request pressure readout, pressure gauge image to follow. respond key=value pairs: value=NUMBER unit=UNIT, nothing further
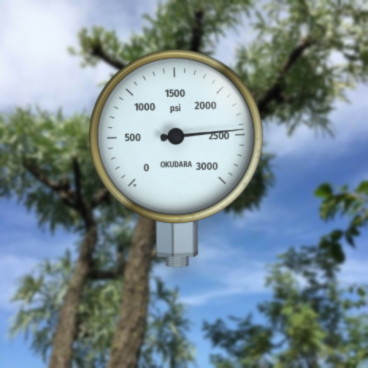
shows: value=2450 unit=psi
